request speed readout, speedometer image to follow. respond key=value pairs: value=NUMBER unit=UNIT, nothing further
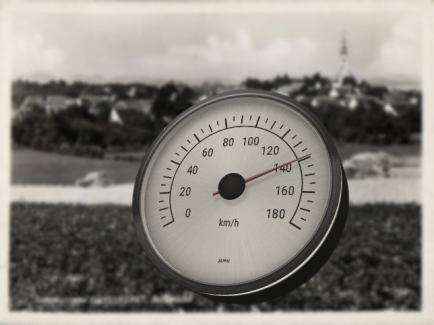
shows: value=140 unit=km/h
